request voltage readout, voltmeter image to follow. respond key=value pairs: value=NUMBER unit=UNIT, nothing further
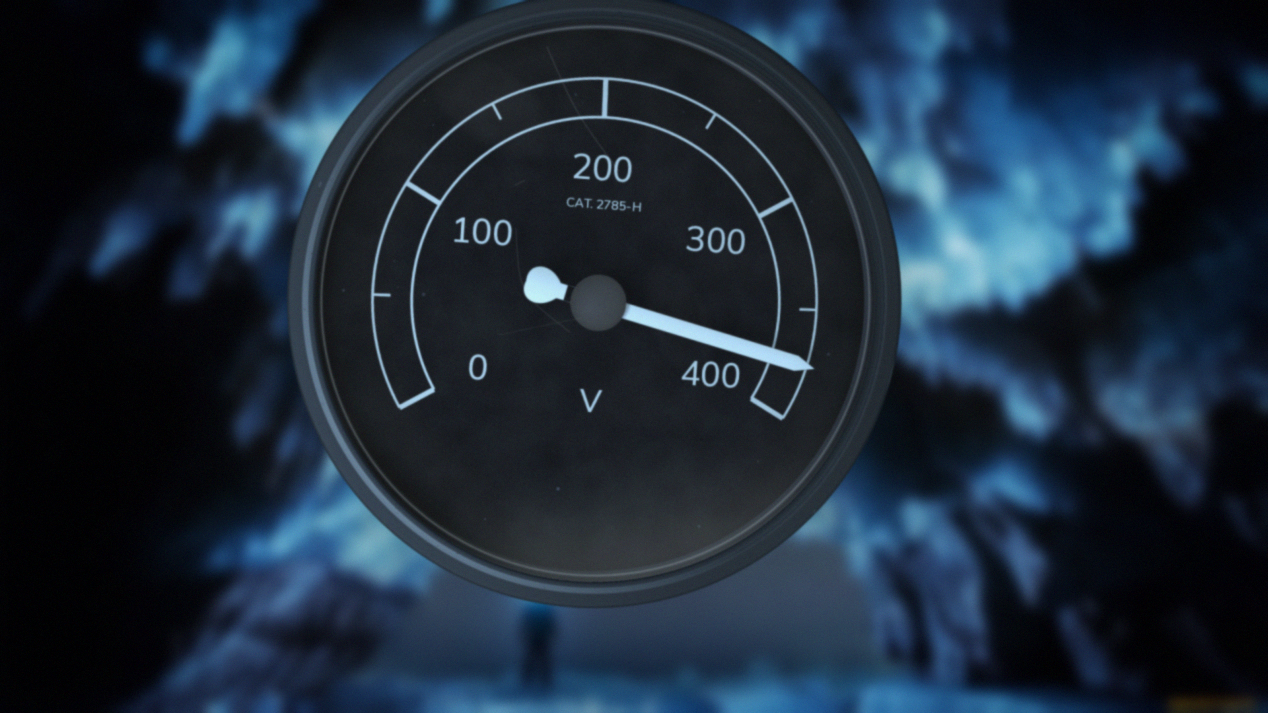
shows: value=375 unit=V
